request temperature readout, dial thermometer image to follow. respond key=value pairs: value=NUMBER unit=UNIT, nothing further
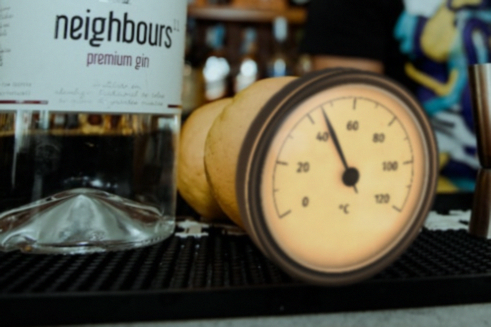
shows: value=45 unit=°C
